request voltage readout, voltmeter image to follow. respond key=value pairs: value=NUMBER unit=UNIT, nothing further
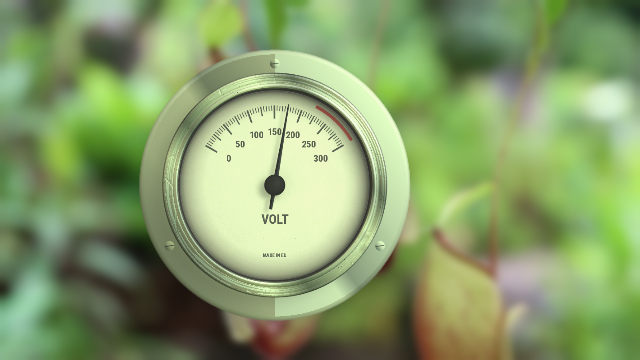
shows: value=175 unit=V
